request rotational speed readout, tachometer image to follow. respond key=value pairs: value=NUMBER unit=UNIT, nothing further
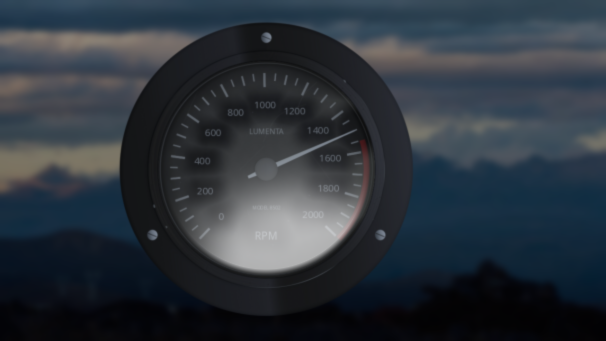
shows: value=1500 unit=rpm
